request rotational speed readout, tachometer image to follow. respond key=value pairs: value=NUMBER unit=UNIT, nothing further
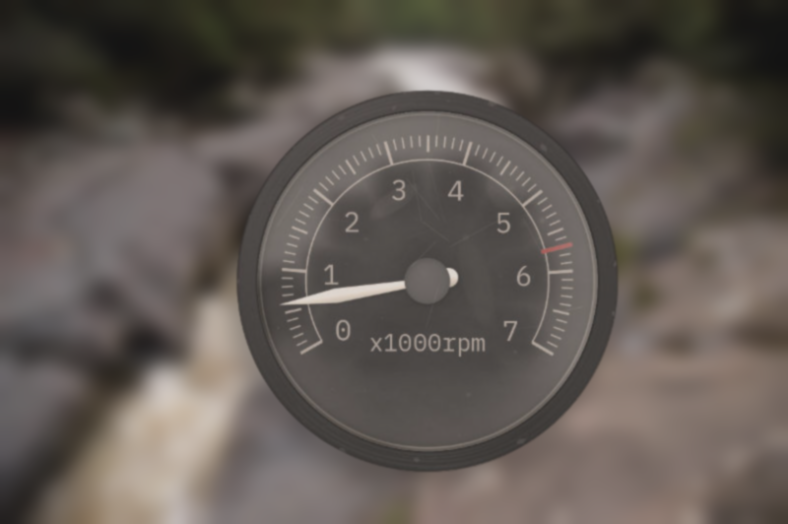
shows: value=600 unit=rpm
